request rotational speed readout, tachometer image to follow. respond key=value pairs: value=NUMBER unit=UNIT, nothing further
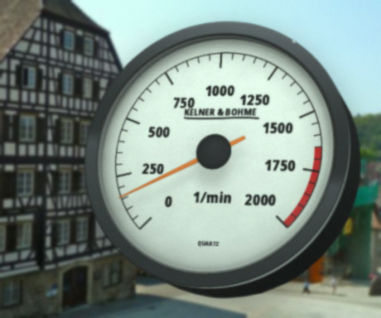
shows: value=150 unit=rpm
